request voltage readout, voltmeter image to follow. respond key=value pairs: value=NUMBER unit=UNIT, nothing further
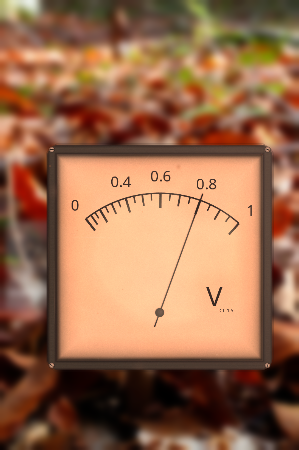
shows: value=0.8 unit=V
